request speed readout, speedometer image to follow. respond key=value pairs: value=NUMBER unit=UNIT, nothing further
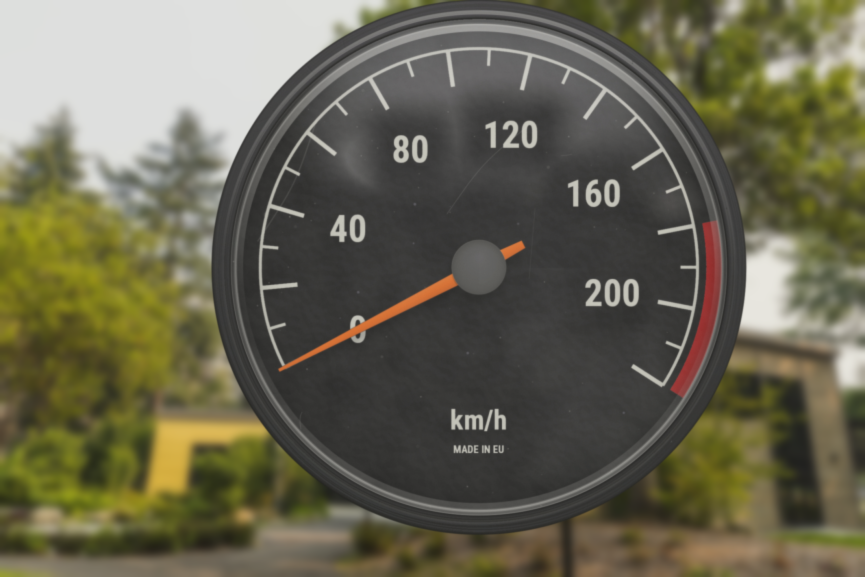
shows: value=0 unit=km/h
